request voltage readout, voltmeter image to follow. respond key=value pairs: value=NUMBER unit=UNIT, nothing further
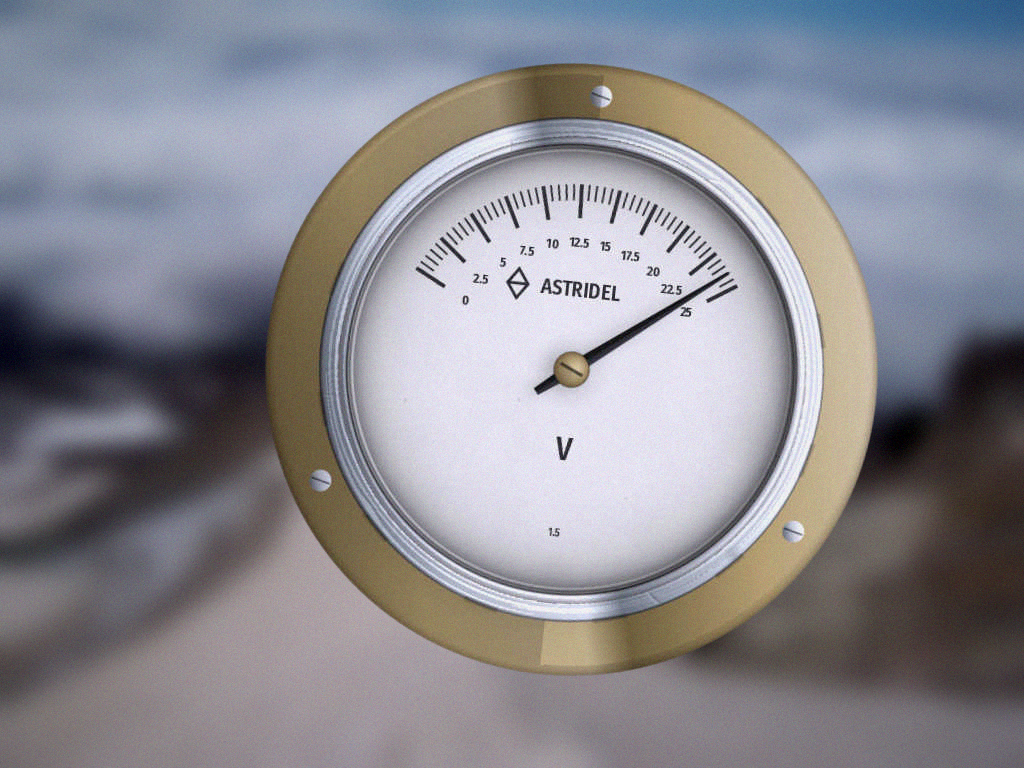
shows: value=24 unit=V
